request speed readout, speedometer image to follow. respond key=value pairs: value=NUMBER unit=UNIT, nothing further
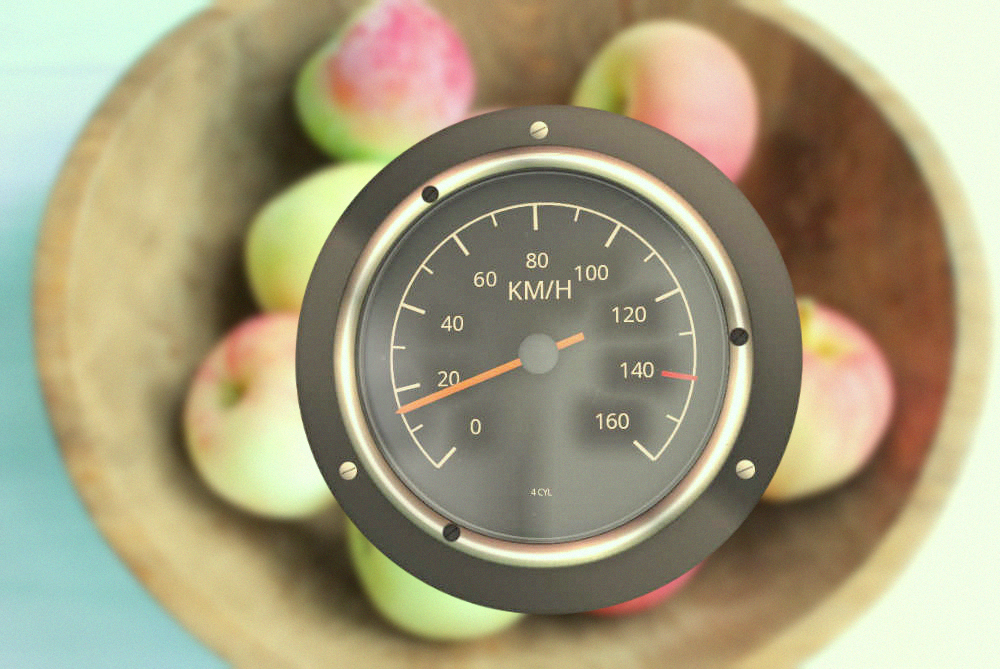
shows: value=15 unit=km/h
